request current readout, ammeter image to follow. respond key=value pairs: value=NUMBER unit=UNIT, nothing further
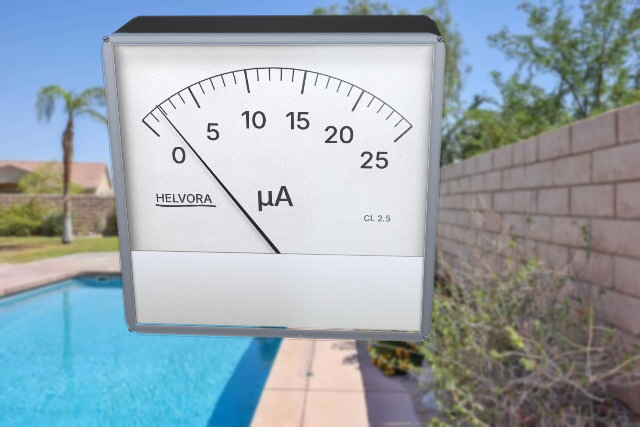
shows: value=2 unit=µA
